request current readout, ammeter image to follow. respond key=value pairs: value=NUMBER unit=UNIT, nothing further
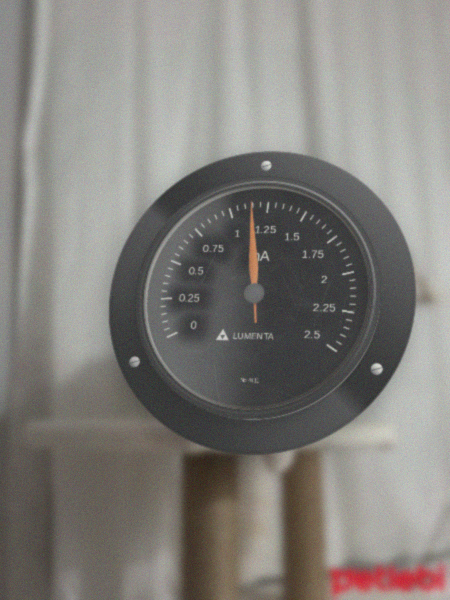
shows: value=1.15 unit=mA
